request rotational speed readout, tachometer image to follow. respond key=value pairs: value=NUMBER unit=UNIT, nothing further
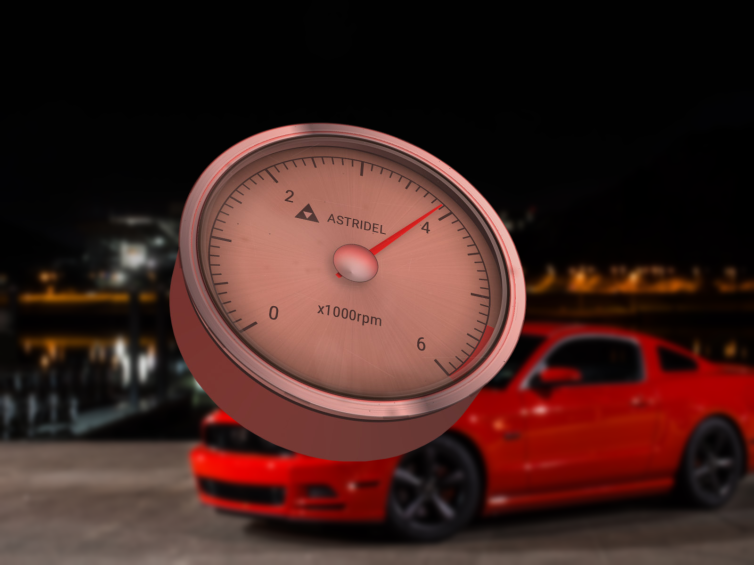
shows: value=3900 unit=rpm
